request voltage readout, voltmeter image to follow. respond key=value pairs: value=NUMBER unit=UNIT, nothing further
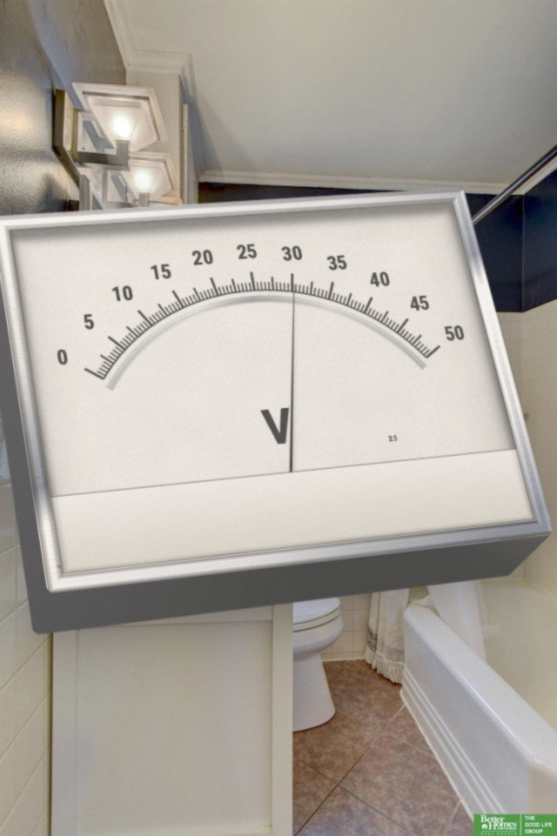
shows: value=30 unit=V
